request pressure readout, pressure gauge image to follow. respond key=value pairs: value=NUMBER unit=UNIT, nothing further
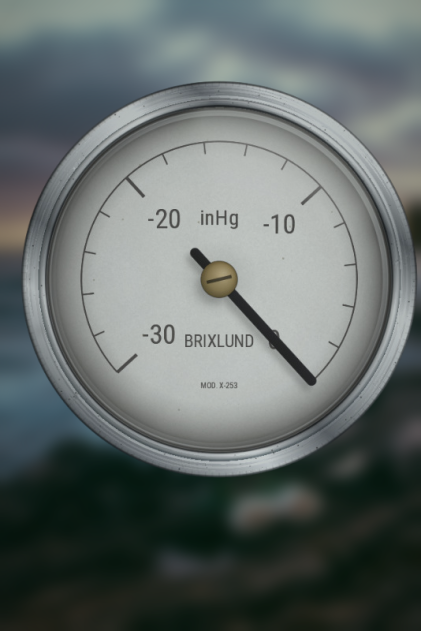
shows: value=0 unit=inHg
